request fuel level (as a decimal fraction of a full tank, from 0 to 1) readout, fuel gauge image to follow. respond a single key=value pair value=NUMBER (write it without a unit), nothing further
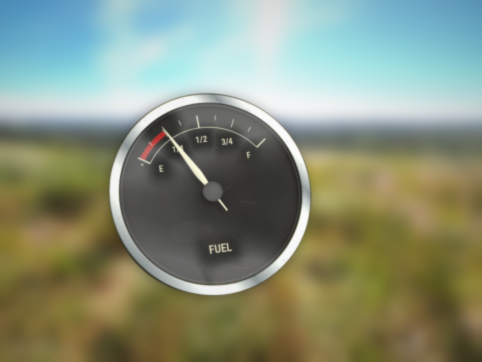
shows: value=0.25
